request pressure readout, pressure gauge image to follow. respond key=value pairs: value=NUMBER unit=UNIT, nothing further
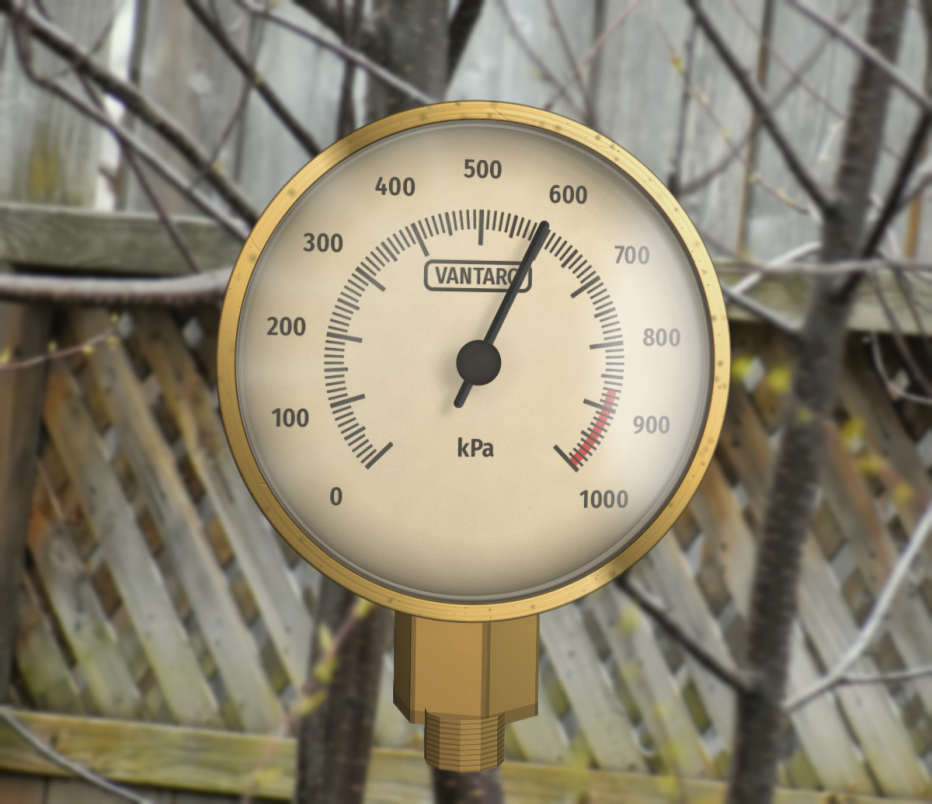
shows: value=590 unit=kPa
